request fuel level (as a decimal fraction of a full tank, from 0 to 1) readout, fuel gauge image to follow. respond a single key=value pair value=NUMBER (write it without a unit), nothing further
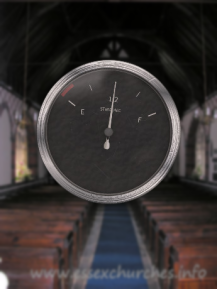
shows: value=0.5
